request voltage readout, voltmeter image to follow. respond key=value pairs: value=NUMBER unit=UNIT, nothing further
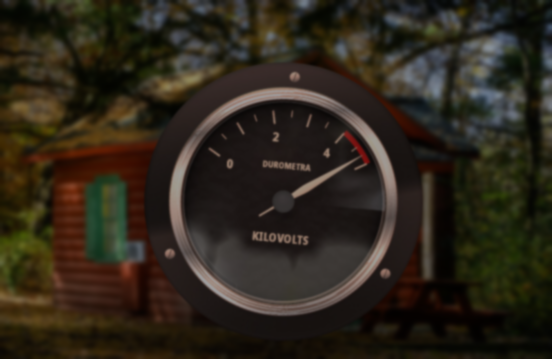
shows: value=4.75 unit=kV
